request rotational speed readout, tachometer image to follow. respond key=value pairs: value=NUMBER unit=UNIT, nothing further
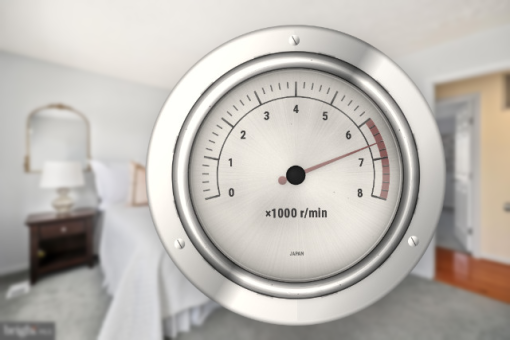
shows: value=6600 unit=rpm
